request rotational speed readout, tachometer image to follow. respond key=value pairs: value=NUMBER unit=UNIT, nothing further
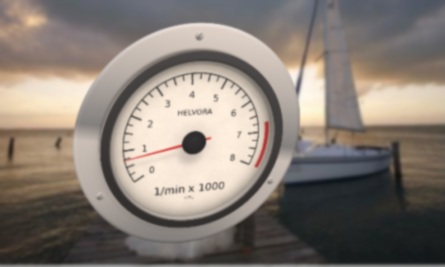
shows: value=750 unit=rpm
